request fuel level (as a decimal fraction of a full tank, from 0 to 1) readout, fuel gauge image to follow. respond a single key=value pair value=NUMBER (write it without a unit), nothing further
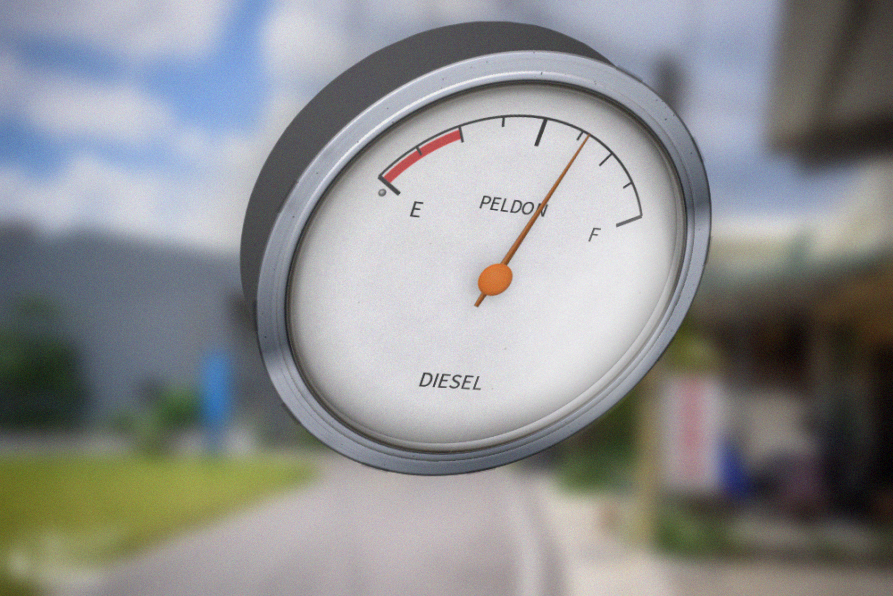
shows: value=0.625
